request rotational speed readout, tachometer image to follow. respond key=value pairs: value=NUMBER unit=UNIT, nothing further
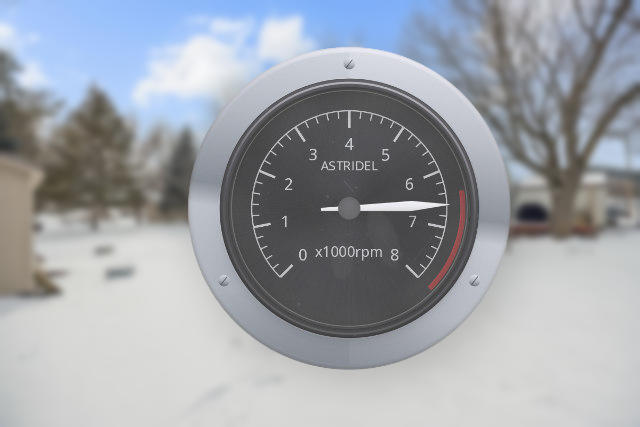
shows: value=6600 unit=rpm
